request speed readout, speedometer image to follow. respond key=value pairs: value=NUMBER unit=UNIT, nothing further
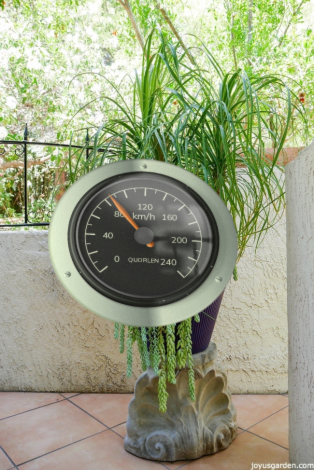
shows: value=85 unit=km/h
